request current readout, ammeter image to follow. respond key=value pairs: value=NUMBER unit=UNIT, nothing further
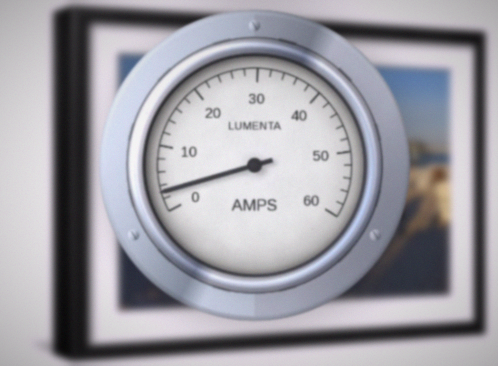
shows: value=3 unit=A
